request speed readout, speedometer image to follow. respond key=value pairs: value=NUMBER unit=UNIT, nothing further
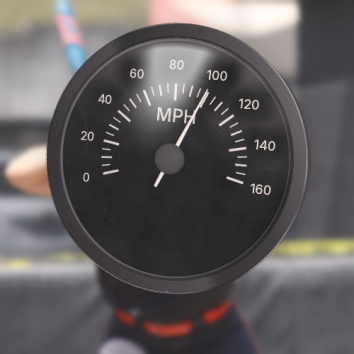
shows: value=100 unit=mph
